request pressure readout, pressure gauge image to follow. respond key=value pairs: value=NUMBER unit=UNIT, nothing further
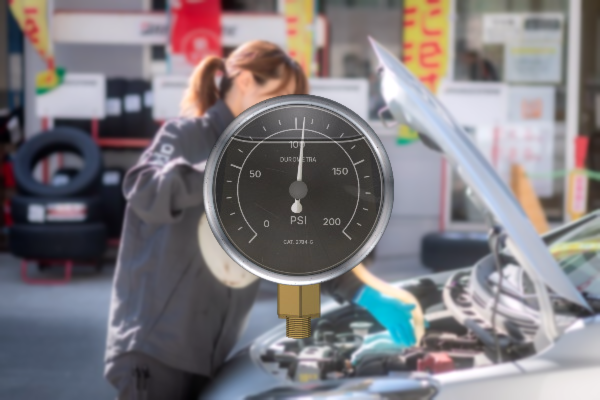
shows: value=105 unit=psi
